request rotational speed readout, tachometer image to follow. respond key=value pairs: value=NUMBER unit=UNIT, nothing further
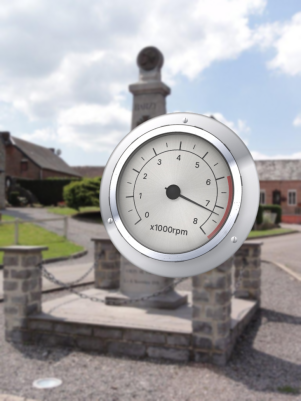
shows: value=7250 unit=rpm
